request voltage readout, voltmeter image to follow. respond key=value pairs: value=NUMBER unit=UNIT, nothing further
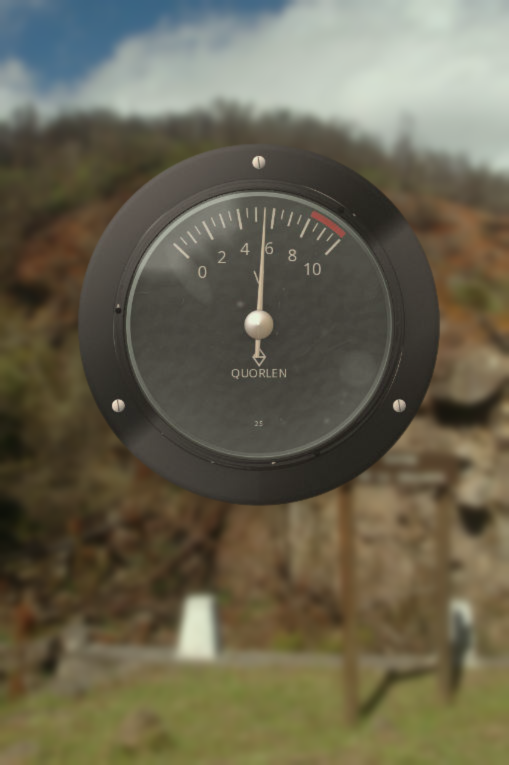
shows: value=5.5 unit=V
